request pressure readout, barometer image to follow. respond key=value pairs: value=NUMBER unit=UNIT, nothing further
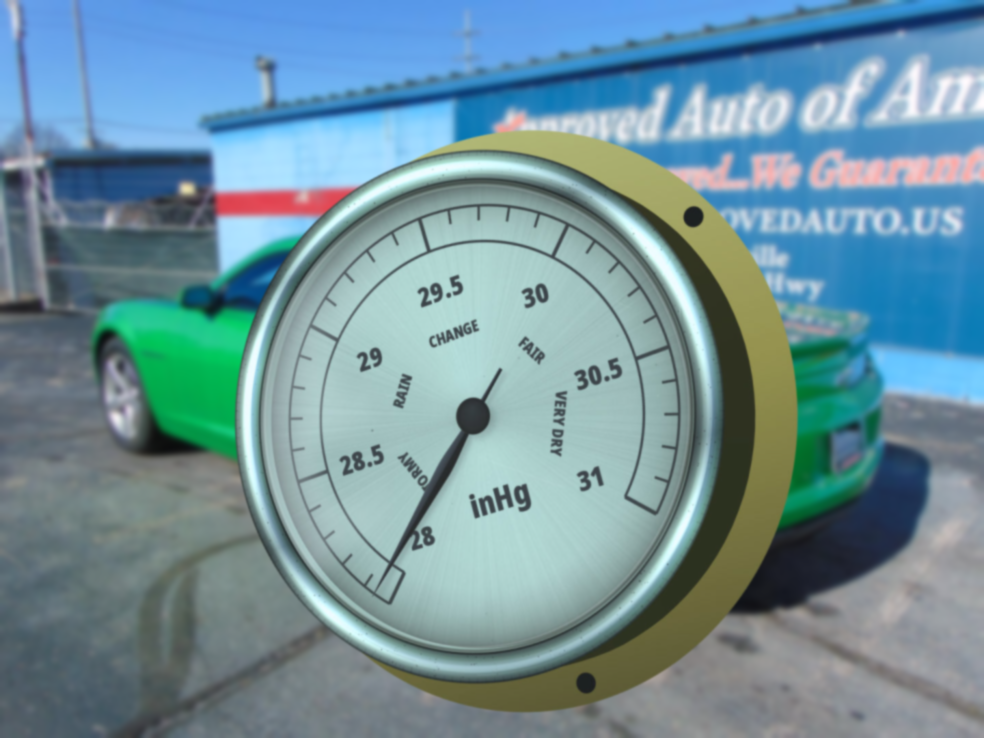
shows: value=28.05 unit=inHg
